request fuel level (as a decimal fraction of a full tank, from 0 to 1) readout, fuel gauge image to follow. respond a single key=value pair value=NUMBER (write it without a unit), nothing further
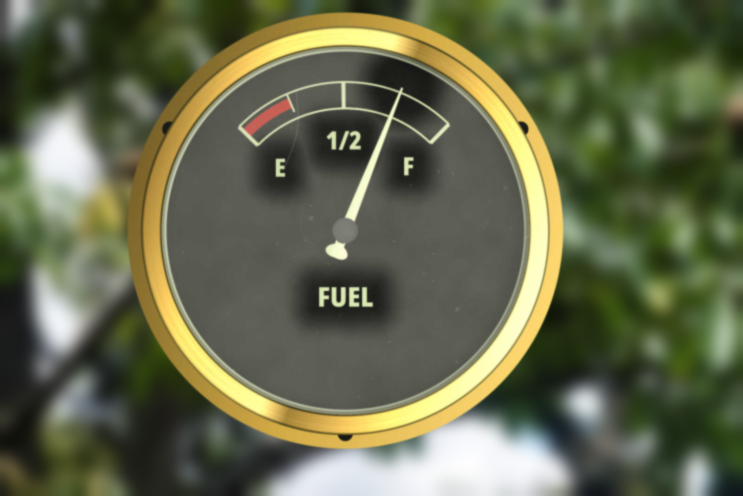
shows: value=0.75
